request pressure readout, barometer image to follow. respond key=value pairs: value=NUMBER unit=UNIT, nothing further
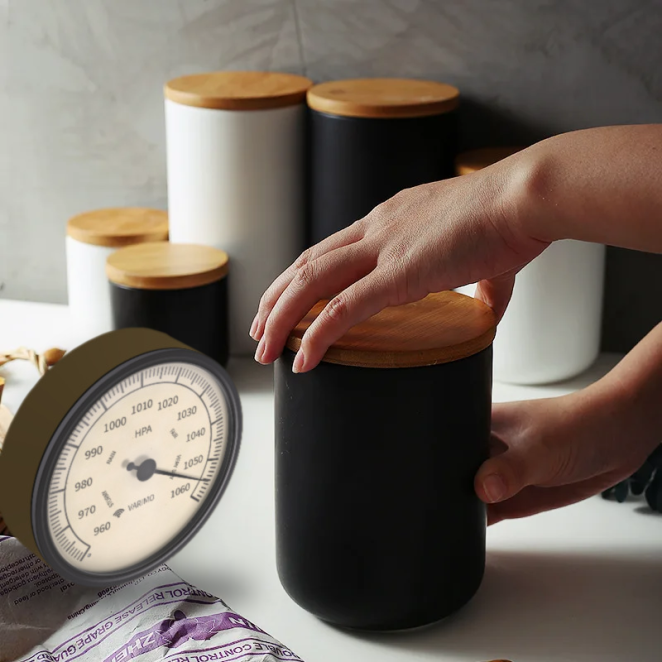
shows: value=1055 unit=hPa
